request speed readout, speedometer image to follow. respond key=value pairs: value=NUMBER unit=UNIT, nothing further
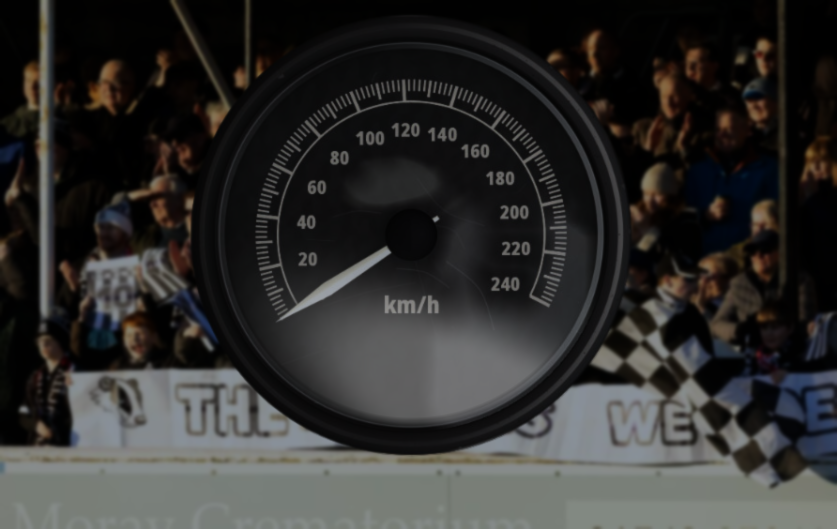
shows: value=0 unit=km/h
